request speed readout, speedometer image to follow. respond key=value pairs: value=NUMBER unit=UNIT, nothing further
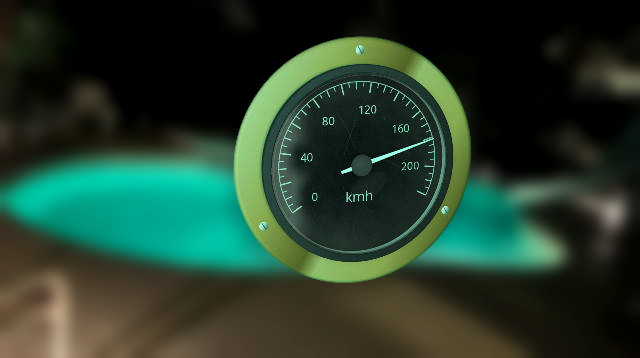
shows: value=180 unit=km/h
